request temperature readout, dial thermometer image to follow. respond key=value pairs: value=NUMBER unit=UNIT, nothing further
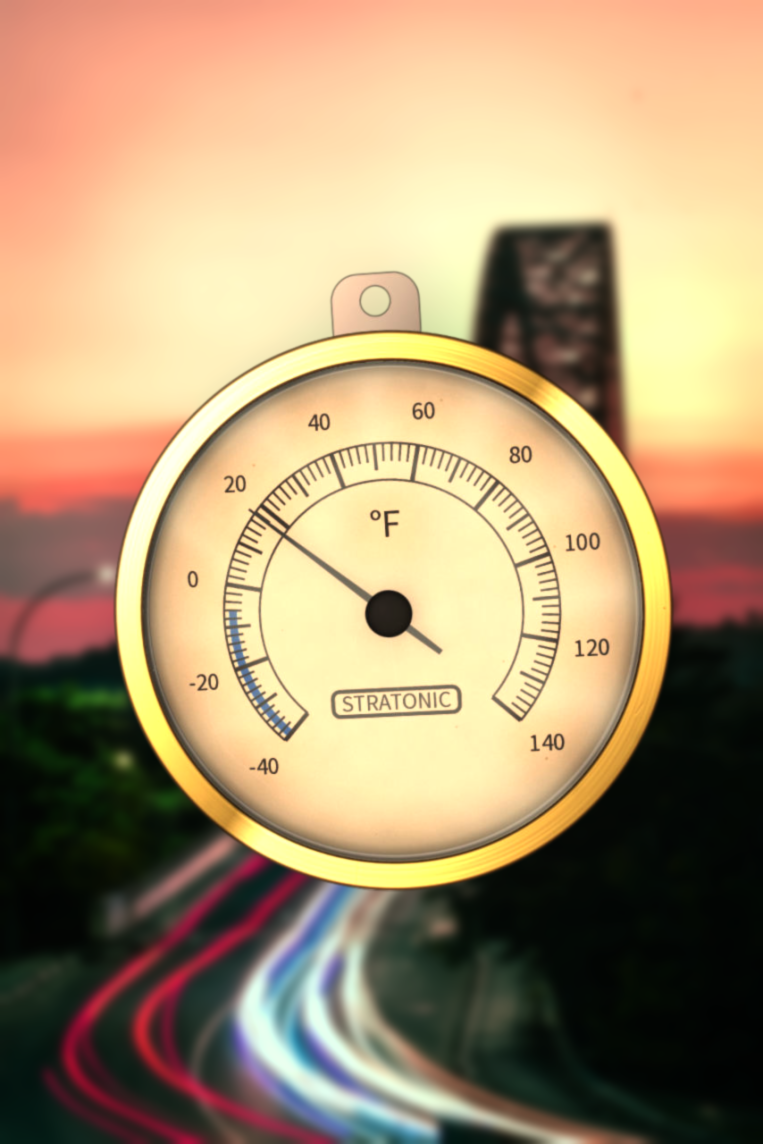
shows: value=18 unit=°F
